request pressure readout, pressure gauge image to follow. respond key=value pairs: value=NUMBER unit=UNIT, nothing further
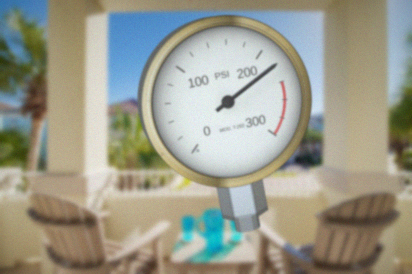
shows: value=220 unit=psi
